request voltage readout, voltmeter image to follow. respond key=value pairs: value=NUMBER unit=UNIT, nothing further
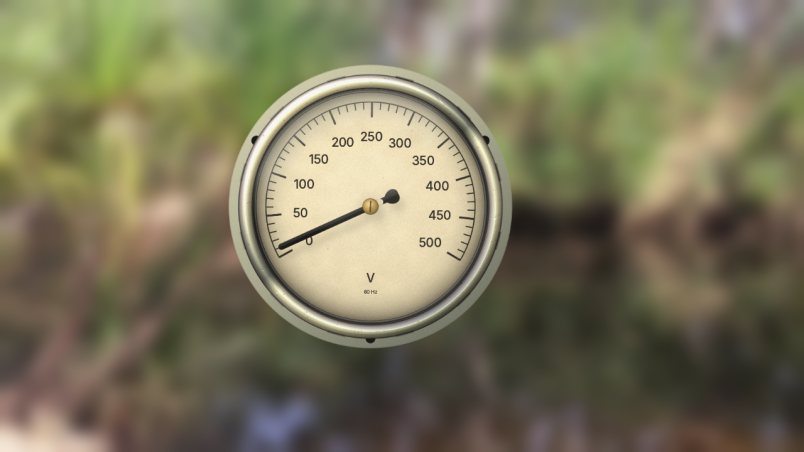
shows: value=10 unit=V
